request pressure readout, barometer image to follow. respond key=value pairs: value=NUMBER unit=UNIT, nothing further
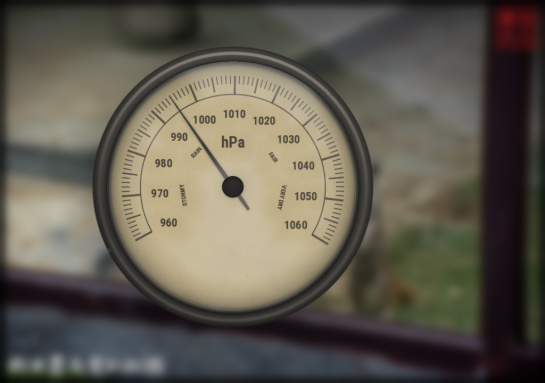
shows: value=995 unit=hPa
